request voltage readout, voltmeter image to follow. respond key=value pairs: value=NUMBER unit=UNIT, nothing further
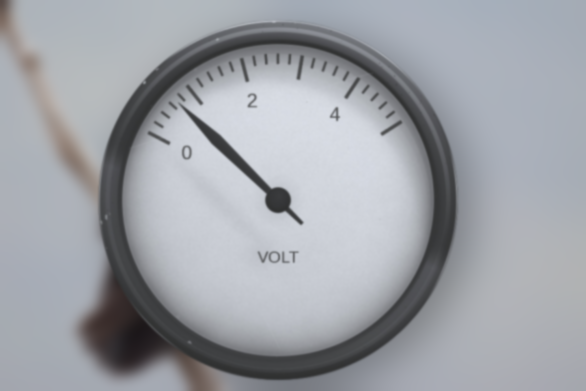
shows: value=0.7 unit=V
